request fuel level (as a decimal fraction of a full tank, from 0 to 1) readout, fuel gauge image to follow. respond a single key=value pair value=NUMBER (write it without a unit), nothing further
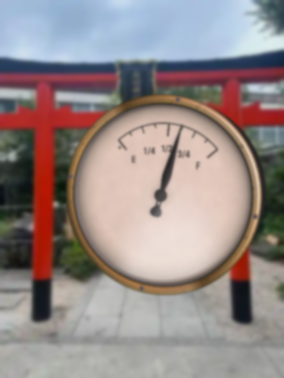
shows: value=0.625
